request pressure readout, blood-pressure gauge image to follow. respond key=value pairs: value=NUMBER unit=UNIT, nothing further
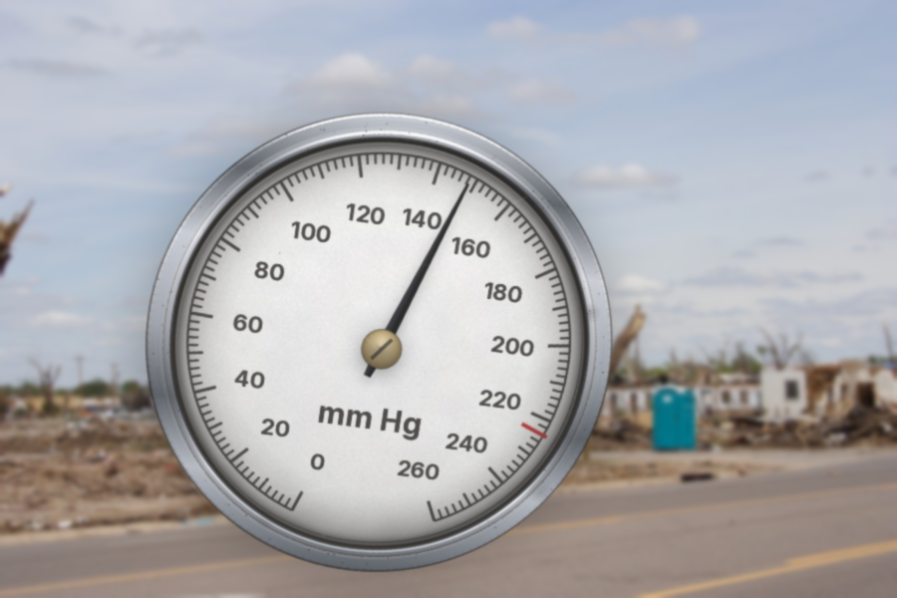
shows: value=148 unit=mmHg
